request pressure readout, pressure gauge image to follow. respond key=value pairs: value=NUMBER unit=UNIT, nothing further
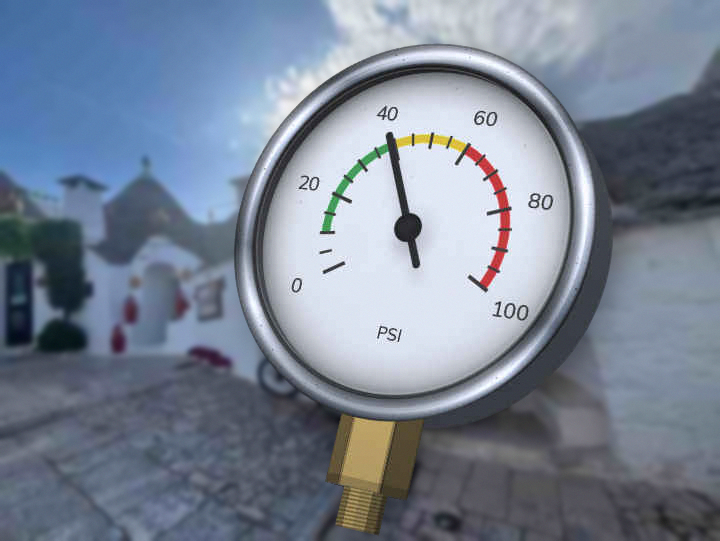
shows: value=40 unit=psi
